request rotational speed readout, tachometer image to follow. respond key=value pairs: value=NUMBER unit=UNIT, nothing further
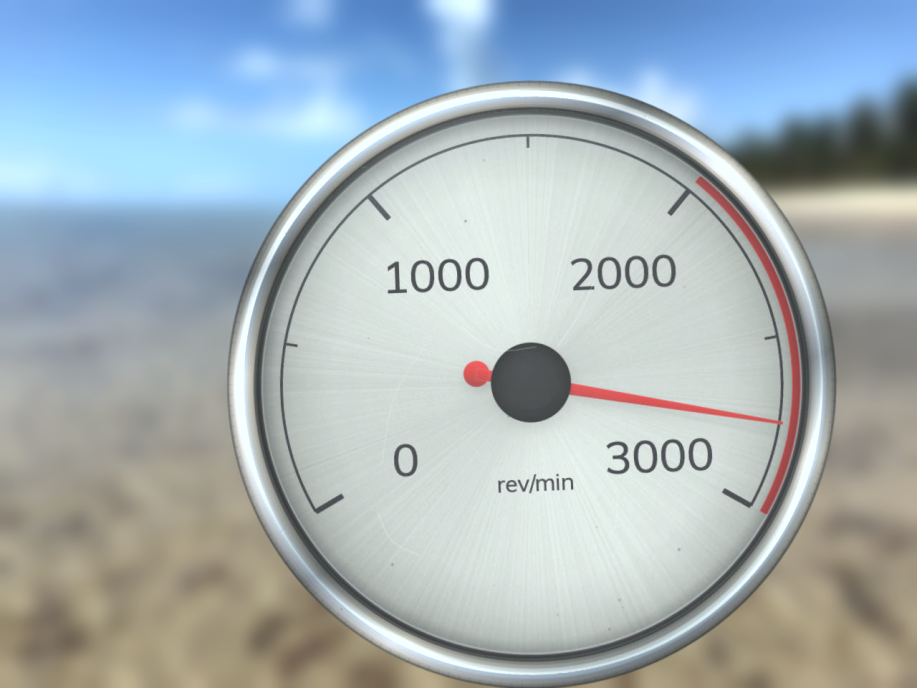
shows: value=2750 unit=rpm
